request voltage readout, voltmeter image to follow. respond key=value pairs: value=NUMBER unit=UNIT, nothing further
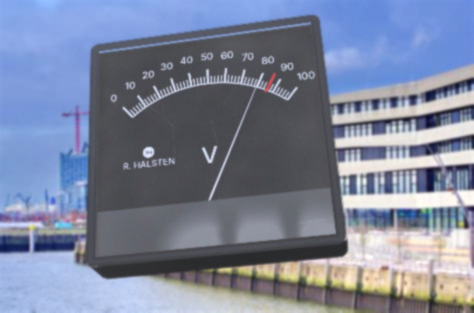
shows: value=80 unit=V
